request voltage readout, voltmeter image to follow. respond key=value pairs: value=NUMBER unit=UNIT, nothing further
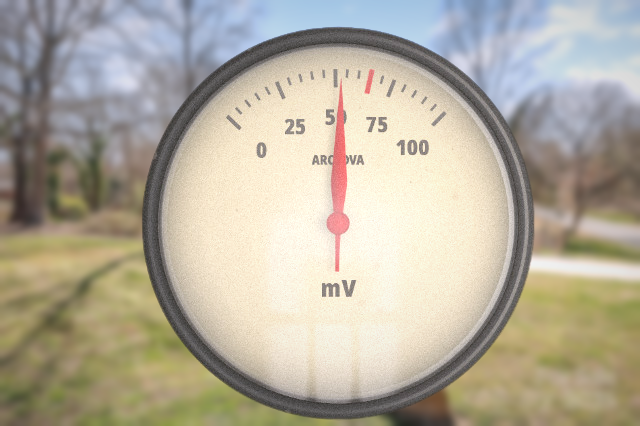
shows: value=52.5 unit=mV
